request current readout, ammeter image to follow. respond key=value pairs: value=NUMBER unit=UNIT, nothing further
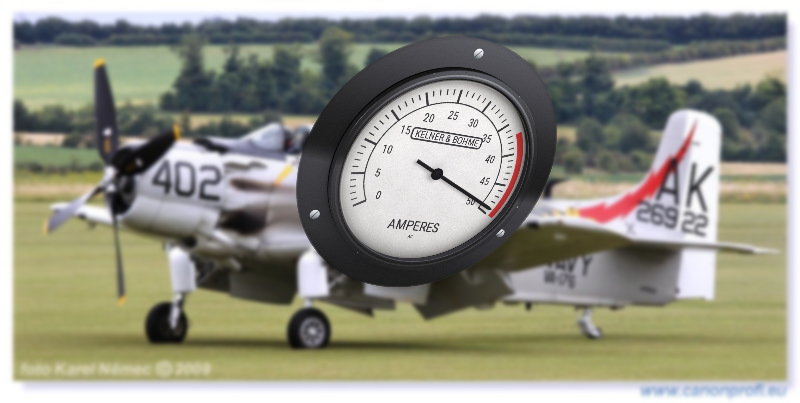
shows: value=49 unit=A
